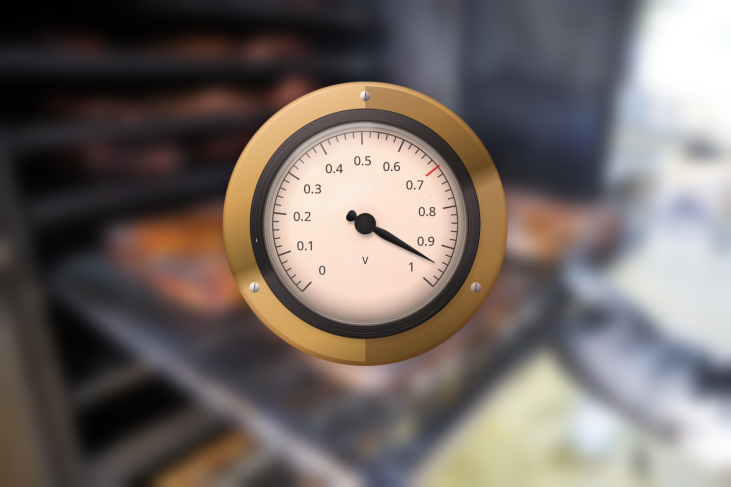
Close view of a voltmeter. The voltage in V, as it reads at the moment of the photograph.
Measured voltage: 0.95 V
